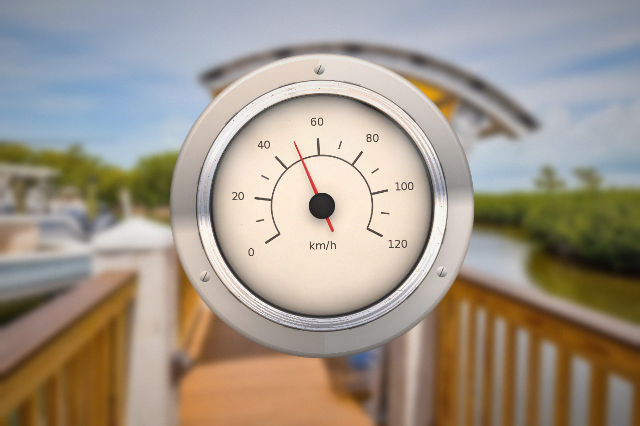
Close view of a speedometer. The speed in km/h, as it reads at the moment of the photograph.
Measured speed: 50 km/h
